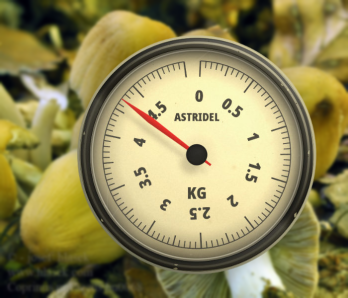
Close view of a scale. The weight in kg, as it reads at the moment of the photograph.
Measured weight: 4.35 kg
